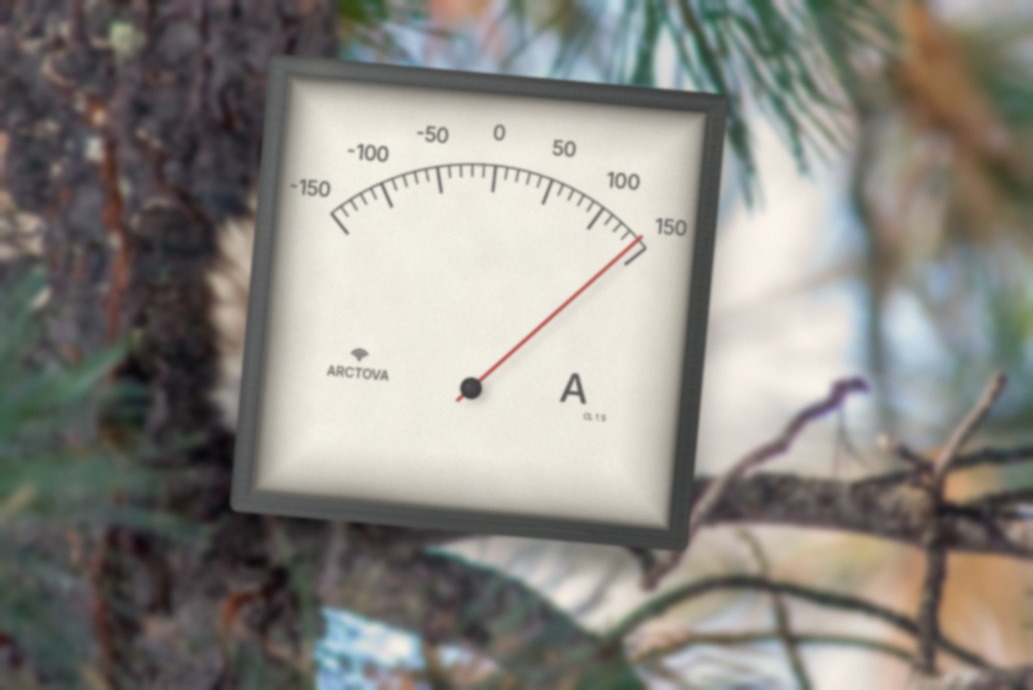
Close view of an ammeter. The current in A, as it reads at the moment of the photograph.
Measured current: 140 A
